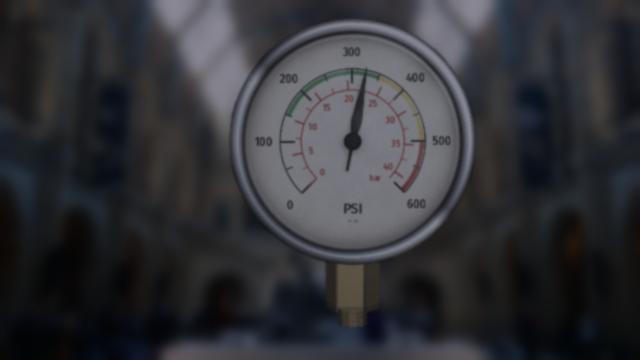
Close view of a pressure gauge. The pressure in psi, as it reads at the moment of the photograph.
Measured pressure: 325 psi
